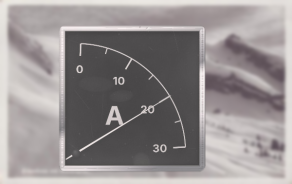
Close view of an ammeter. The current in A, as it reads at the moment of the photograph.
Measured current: 20 A
